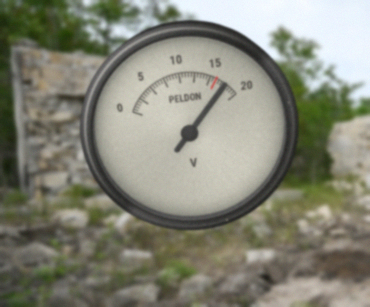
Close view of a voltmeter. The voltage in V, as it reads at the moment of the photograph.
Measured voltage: 17.5 V
